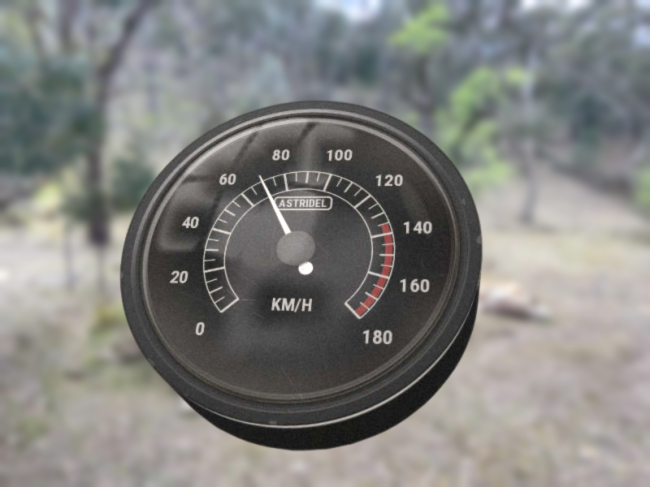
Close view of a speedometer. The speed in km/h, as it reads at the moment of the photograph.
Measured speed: 70 km/h
